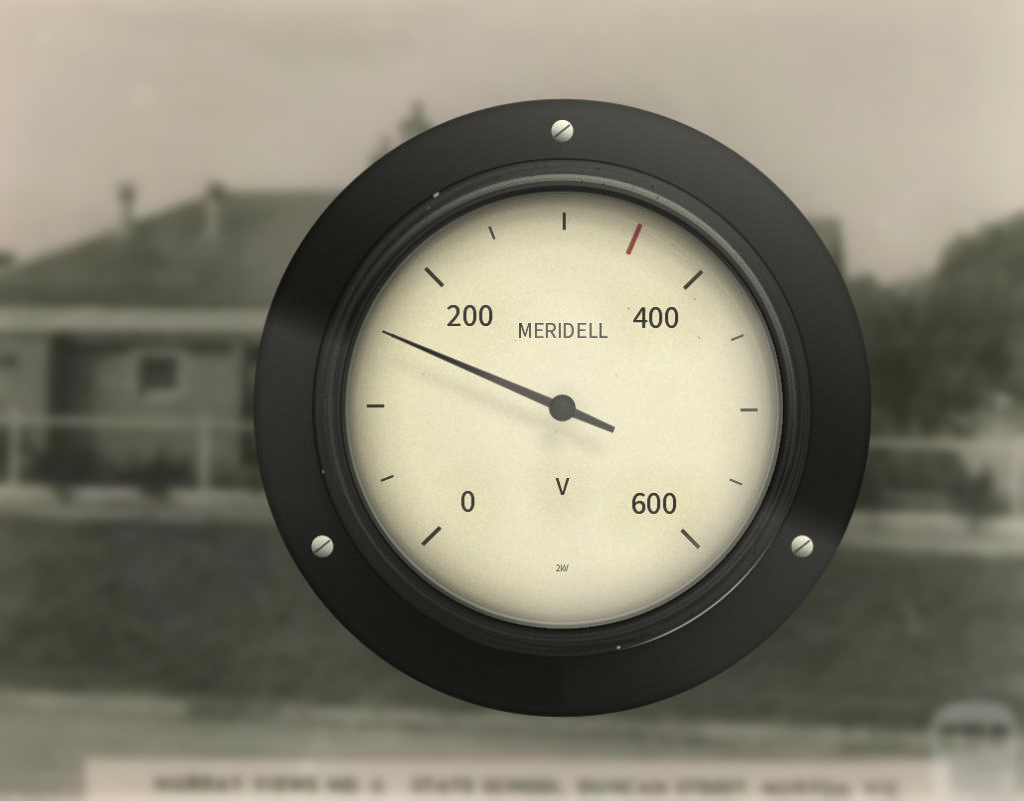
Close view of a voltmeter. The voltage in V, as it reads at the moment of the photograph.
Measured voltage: 150 V
